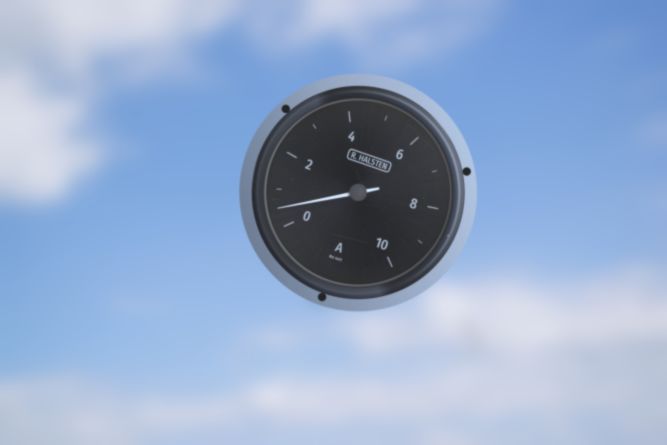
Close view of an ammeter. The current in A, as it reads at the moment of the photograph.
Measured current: 0.5 A
